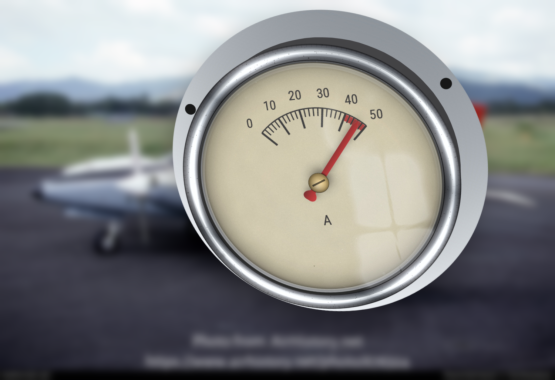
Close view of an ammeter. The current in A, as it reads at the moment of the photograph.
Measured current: 46 A
